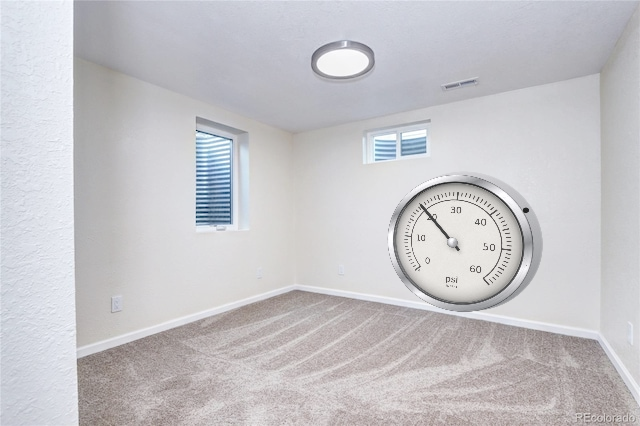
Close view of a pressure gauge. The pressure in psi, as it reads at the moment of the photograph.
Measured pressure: 20 psi
